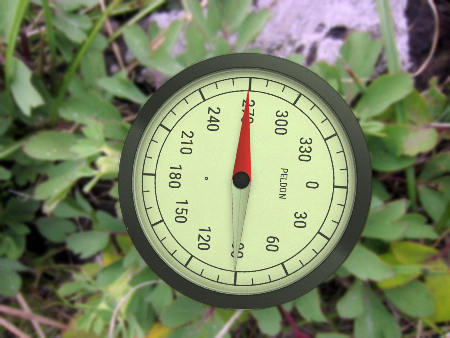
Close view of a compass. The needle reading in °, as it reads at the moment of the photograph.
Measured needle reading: 270 °
